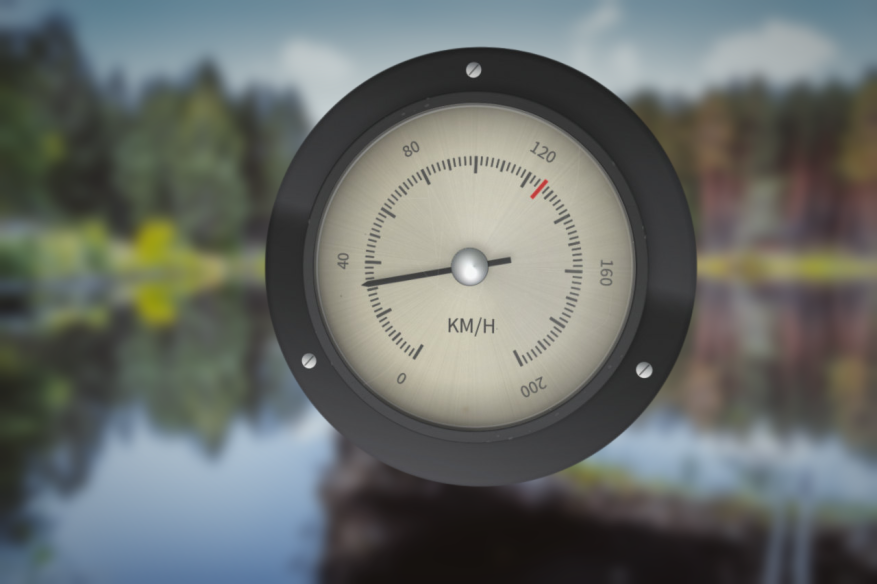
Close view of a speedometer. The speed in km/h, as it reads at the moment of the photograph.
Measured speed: 32 km/h
